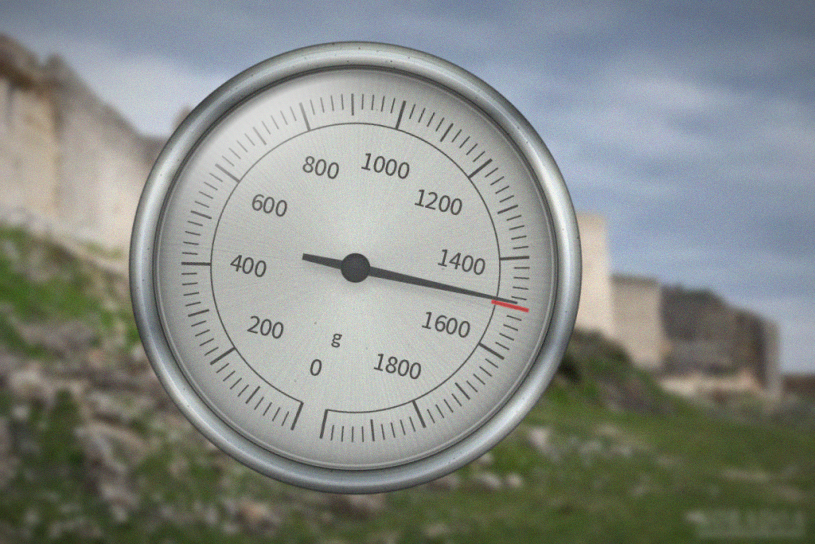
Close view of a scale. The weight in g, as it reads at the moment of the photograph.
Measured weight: 1490 g
